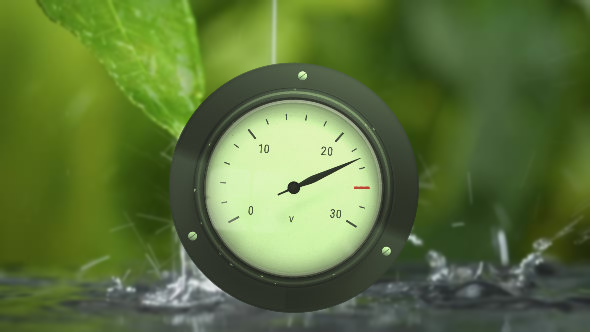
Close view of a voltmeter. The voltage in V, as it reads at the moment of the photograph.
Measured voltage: 23 V
